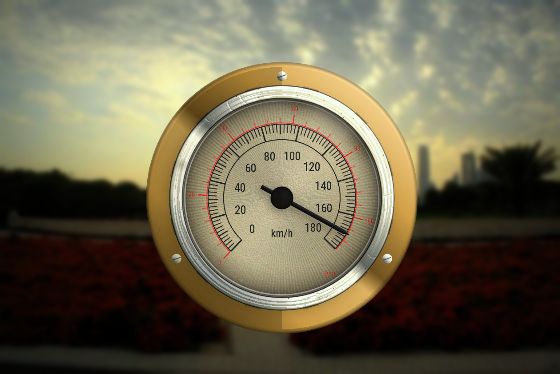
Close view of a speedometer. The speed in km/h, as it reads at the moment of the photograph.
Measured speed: 170 km/h
